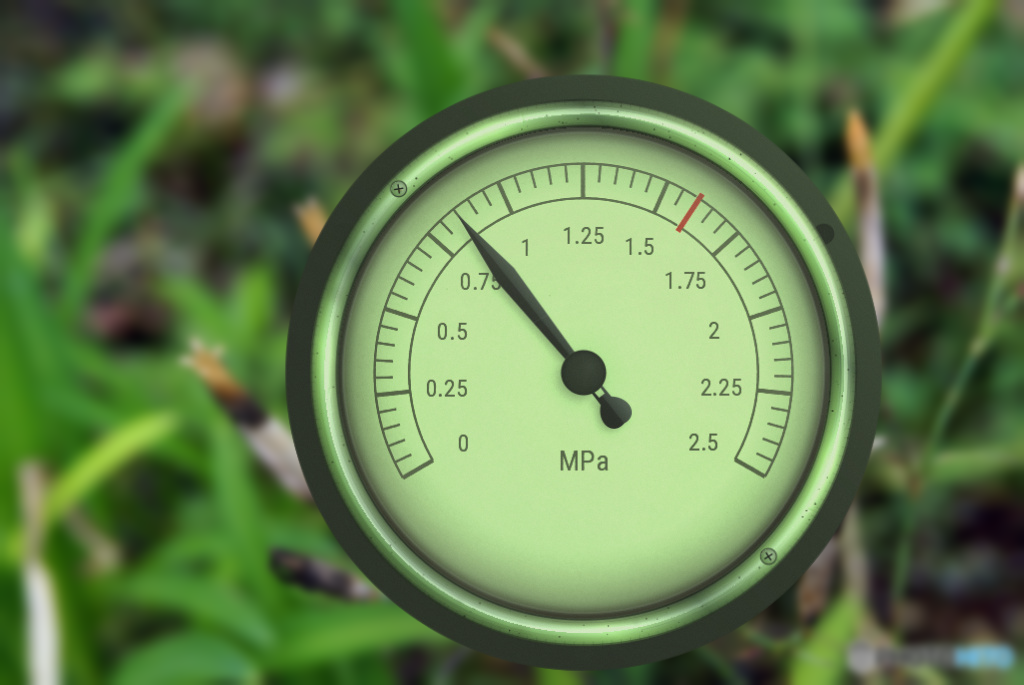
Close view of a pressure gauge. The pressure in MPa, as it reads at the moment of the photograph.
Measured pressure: 0.85 MPa
